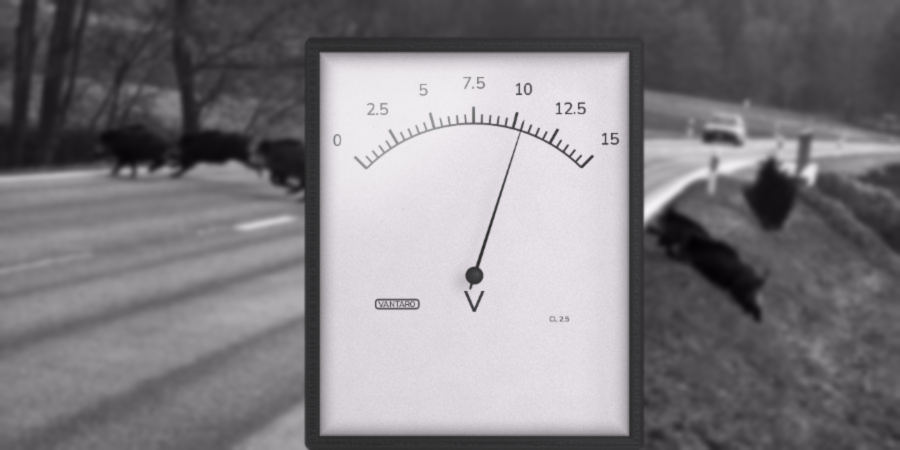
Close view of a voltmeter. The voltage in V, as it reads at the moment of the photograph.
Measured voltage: 10.5 V
